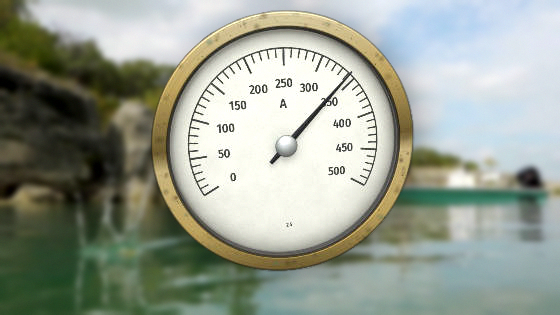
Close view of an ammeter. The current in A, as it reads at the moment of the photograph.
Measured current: 340 A
